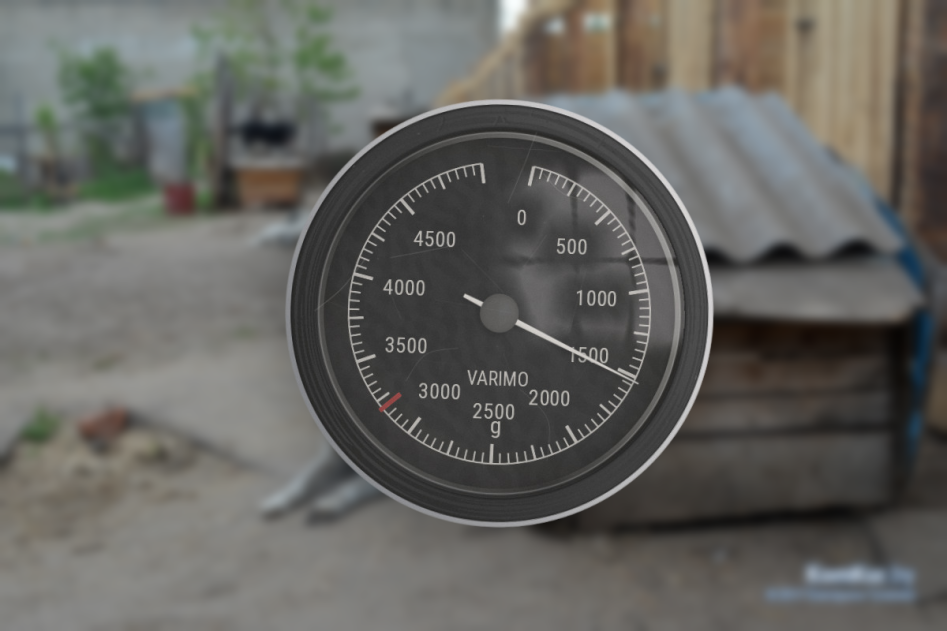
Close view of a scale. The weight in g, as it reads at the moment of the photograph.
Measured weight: 1525 g
